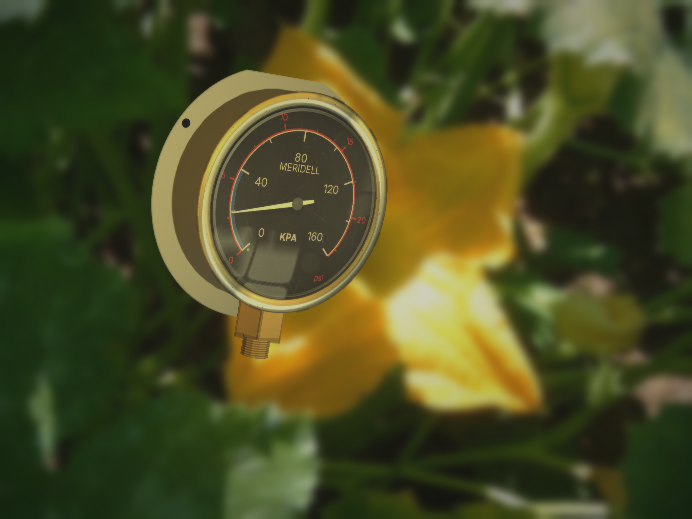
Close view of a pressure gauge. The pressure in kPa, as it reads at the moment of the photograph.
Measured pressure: 20 kPa
